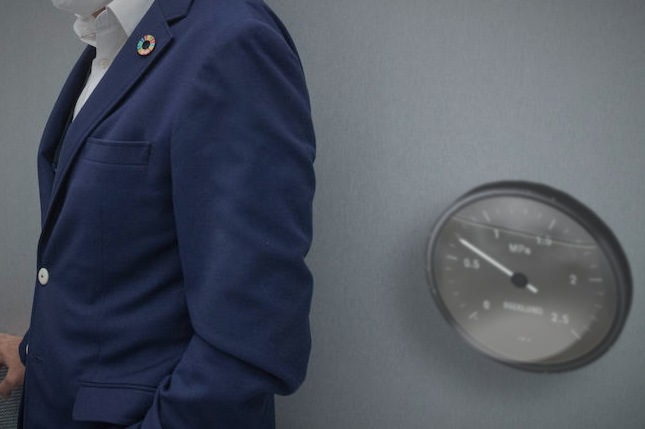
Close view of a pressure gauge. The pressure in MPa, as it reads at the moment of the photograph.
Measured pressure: 0.7 MPa
